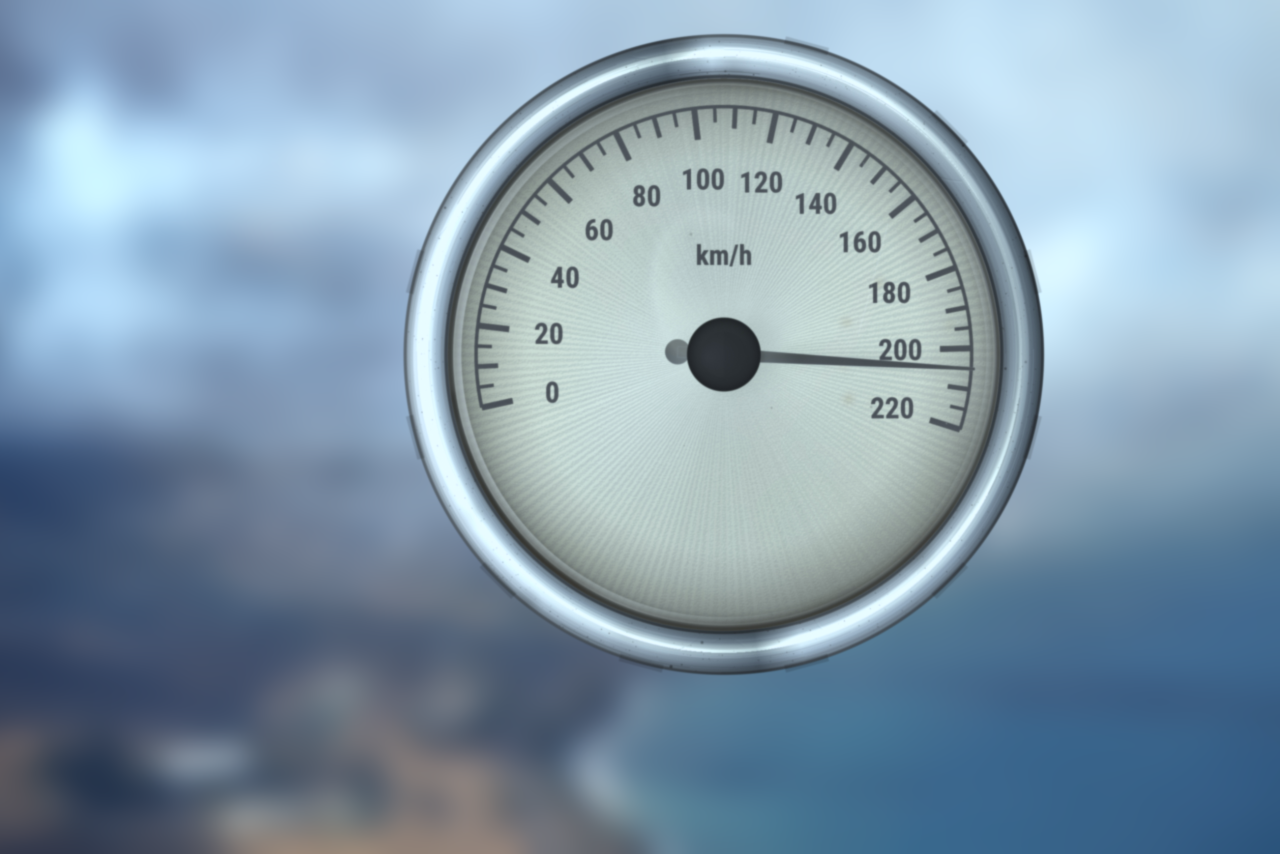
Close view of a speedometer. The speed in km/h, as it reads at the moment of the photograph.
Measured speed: 205 km/h
